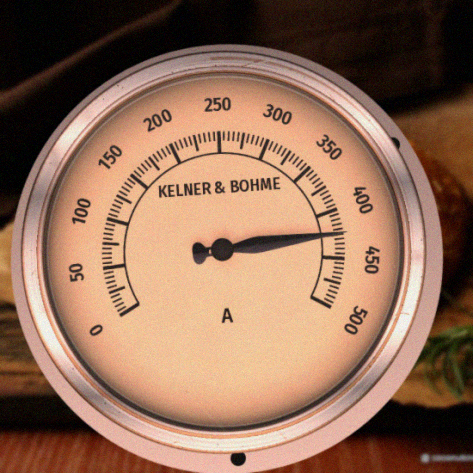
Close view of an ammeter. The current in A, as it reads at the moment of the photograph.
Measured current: 425 A
